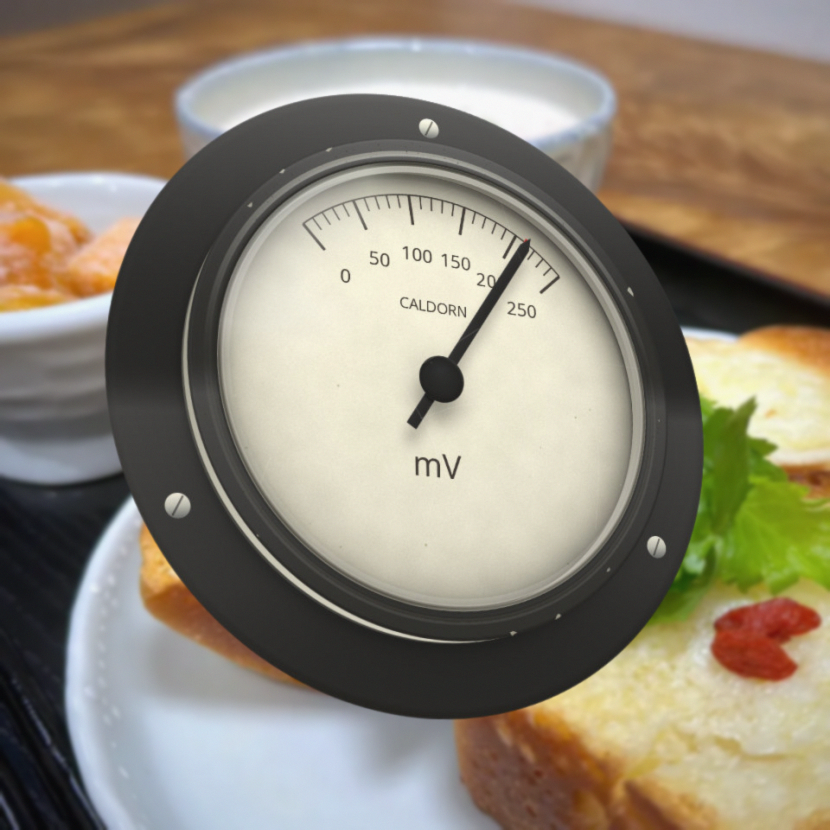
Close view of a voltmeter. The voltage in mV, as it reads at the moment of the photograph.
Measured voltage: 210 mV
